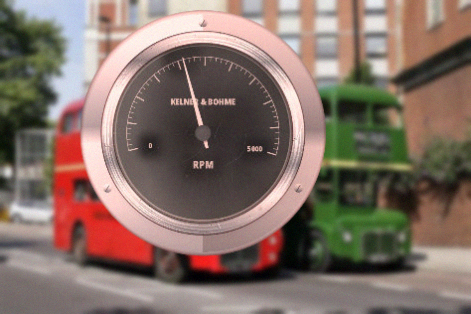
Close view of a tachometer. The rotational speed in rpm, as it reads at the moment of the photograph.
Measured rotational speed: 2100 rpm
